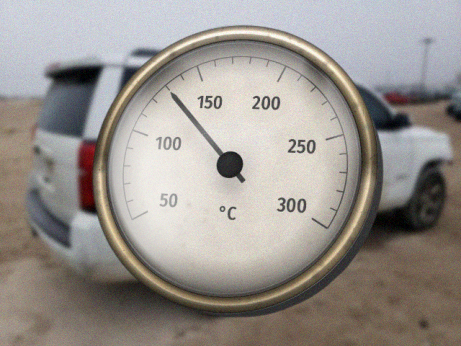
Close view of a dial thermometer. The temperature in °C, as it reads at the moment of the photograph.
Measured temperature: 130 °C
